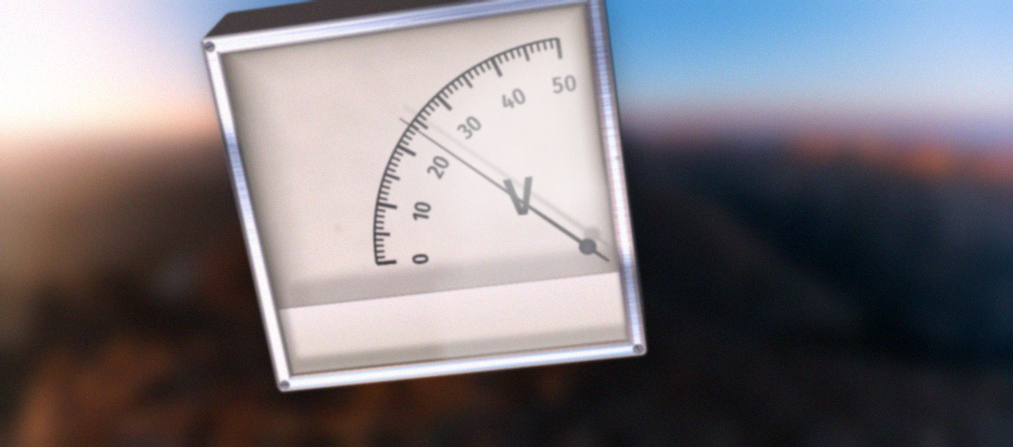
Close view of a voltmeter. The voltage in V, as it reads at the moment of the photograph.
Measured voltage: 24 V
